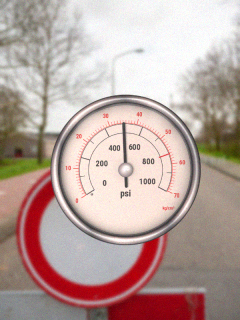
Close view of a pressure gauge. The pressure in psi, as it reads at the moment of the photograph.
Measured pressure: 500 psi
